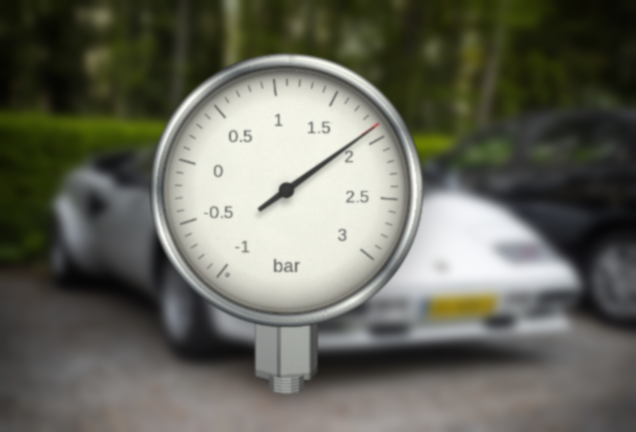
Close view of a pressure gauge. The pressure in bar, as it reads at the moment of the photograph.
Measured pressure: 1.9 bar
